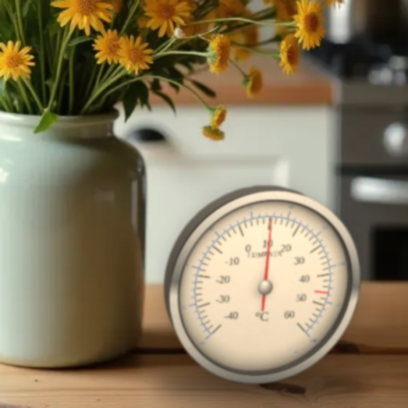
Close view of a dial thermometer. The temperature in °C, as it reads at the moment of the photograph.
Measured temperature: 10 °C
